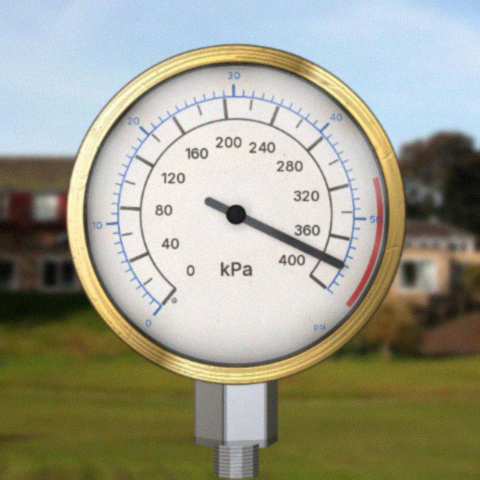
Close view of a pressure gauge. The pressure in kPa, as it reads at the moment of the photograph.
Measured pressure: 380 kPa
